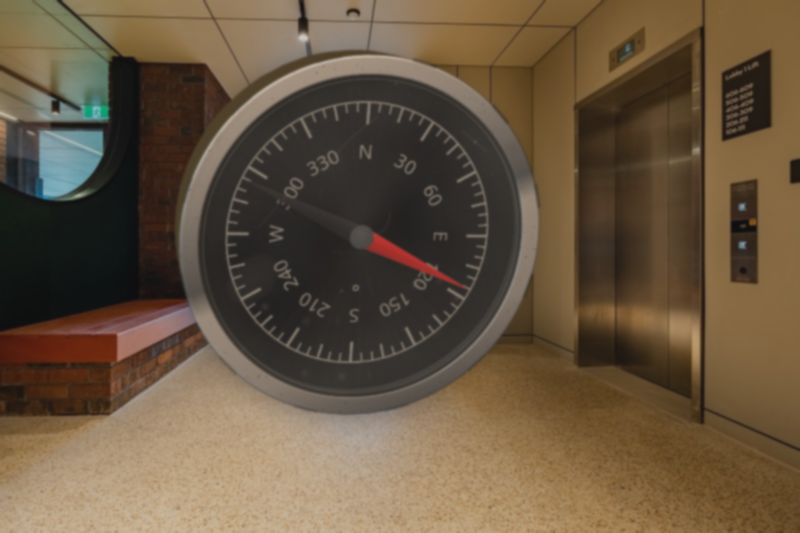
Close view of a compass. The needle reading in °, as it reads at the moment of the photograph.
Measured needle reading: 115 °
